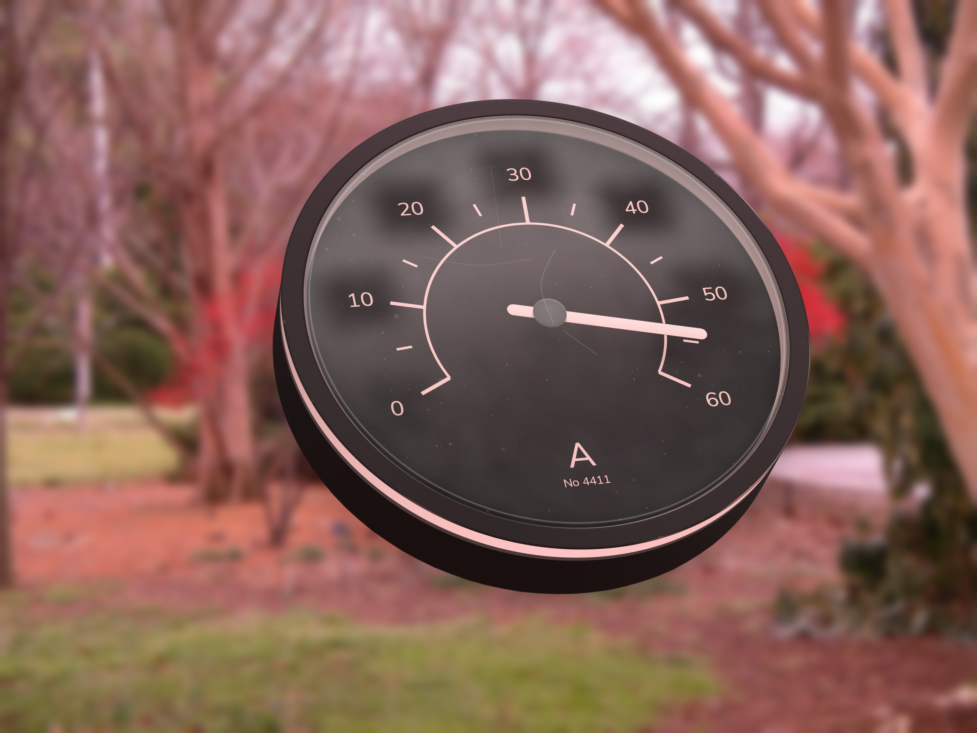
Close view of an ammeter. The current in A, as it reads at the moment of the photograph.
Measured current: 55 A
